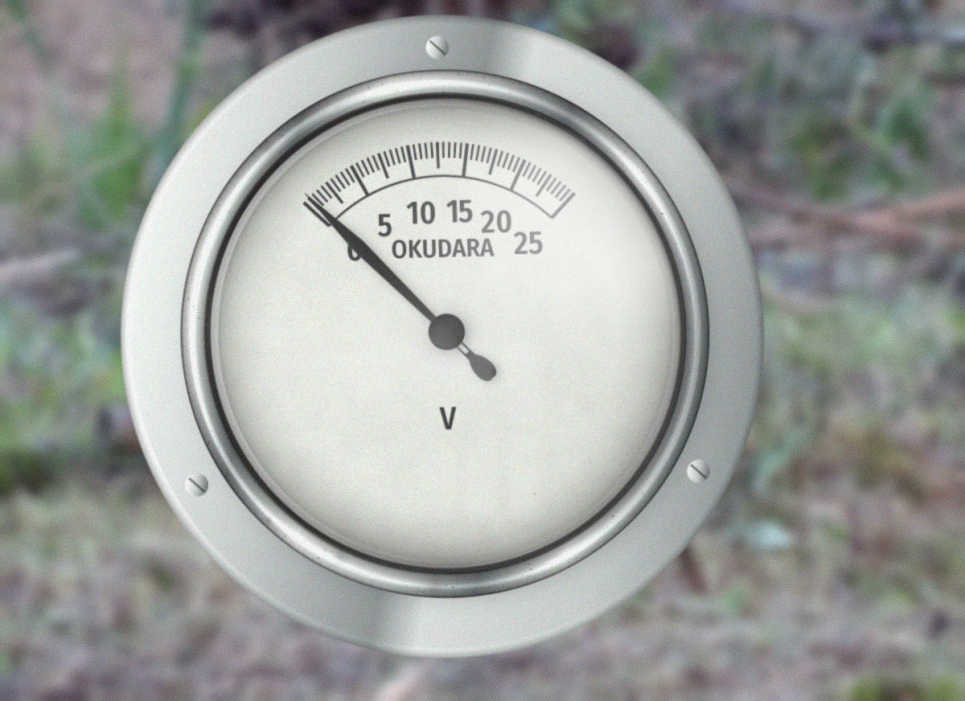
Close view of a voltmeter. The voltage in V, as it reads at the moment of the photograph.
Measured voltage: 0.5 V
